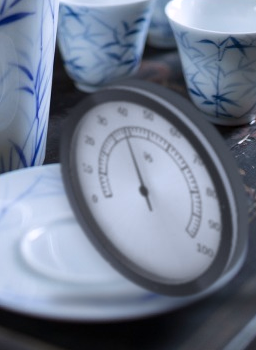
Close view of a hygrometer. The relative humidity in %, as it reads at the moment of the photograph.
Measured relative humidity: 40 %
